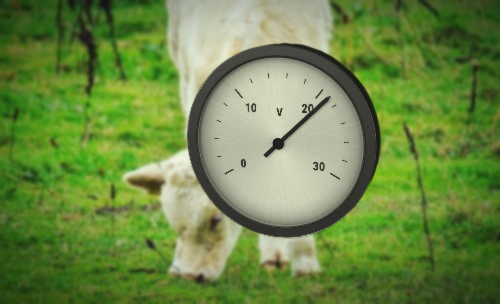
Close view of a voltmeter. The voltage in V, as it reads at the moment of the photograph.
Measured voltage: 21 V
